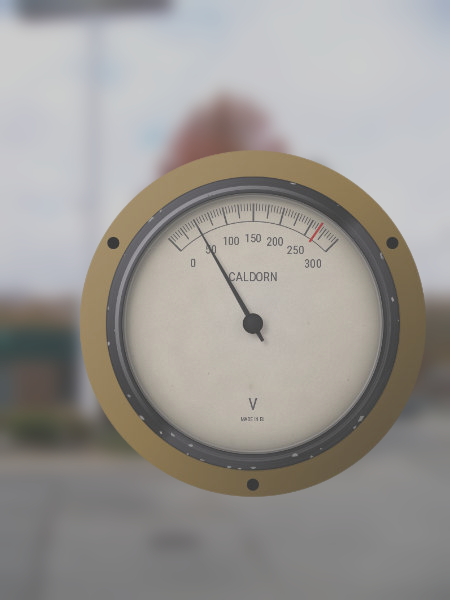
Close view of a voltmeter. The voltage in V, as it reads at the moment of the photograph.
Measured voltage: 50 V
